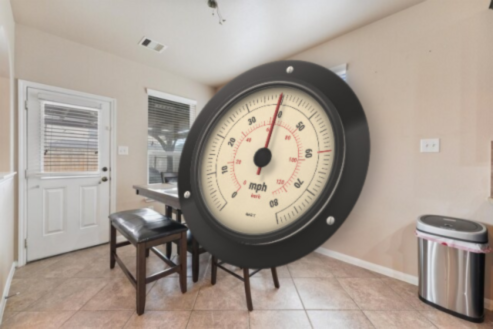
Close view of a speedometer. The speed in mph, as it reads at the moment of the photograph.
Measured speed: 40 mph
